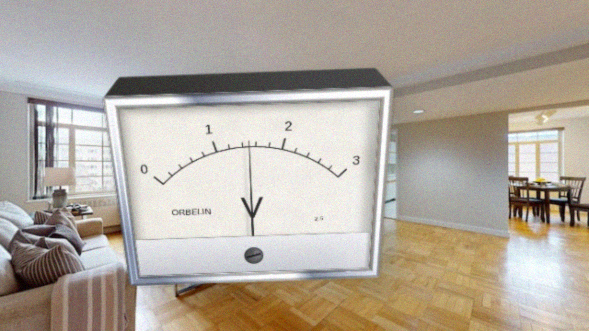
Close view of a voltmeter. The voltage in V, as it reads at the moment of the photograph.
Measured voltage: 1.5 V
